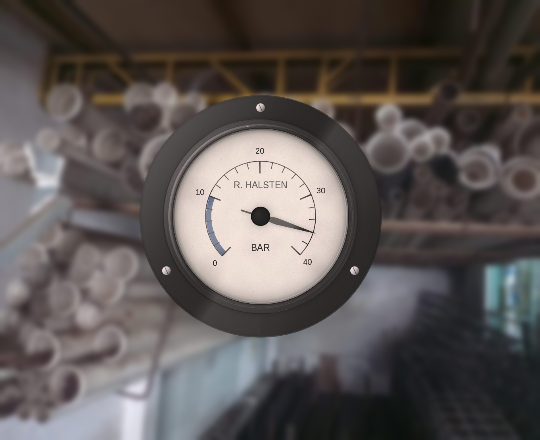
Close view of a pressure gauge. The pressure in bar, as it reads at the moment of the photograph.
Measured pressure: 36 bar
